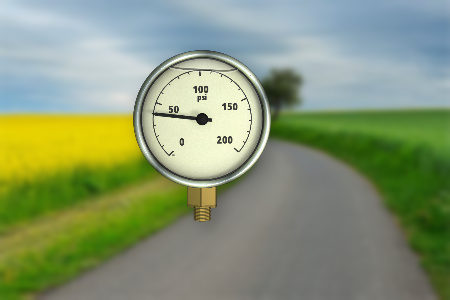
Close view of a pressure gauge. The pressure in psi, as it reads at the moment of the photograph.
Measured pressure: 40 psi
